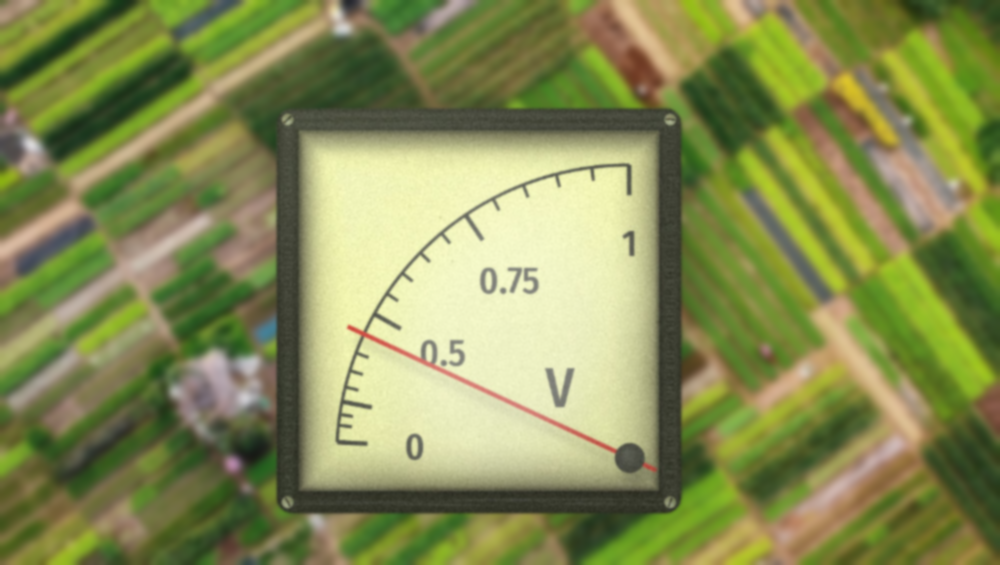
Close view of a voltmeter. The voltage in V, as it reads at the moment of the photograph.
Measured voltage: 0.45 V
